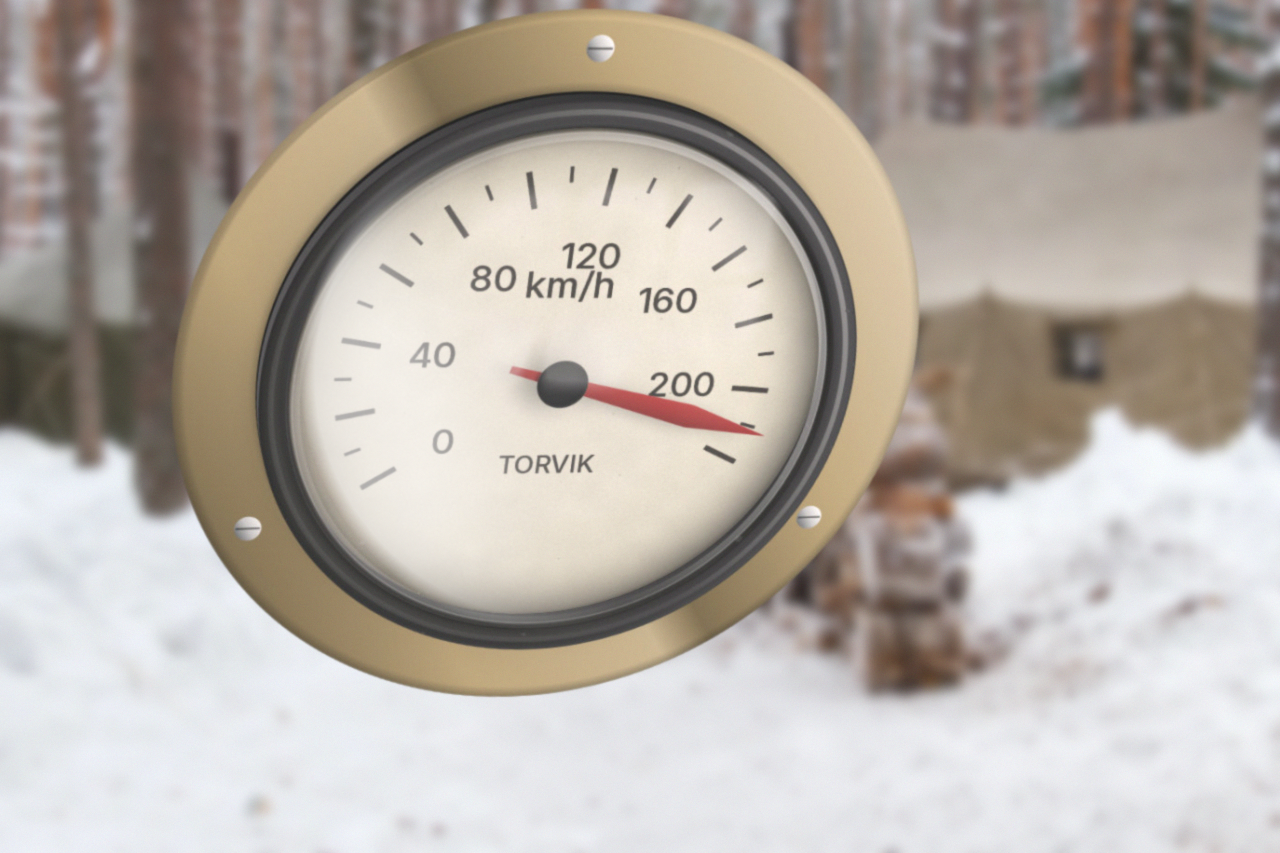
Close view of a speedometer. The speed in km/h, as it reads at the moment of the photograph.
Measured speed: 210 km/h
